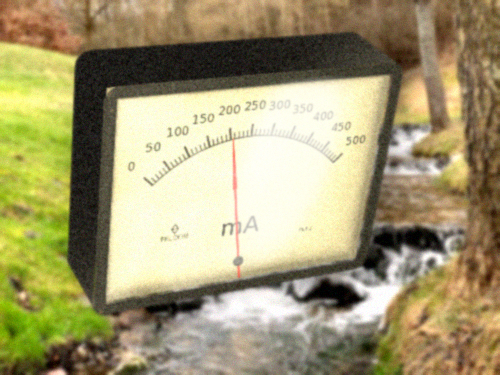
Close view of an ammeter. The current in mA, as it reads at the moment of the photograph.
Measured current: 200 mA
